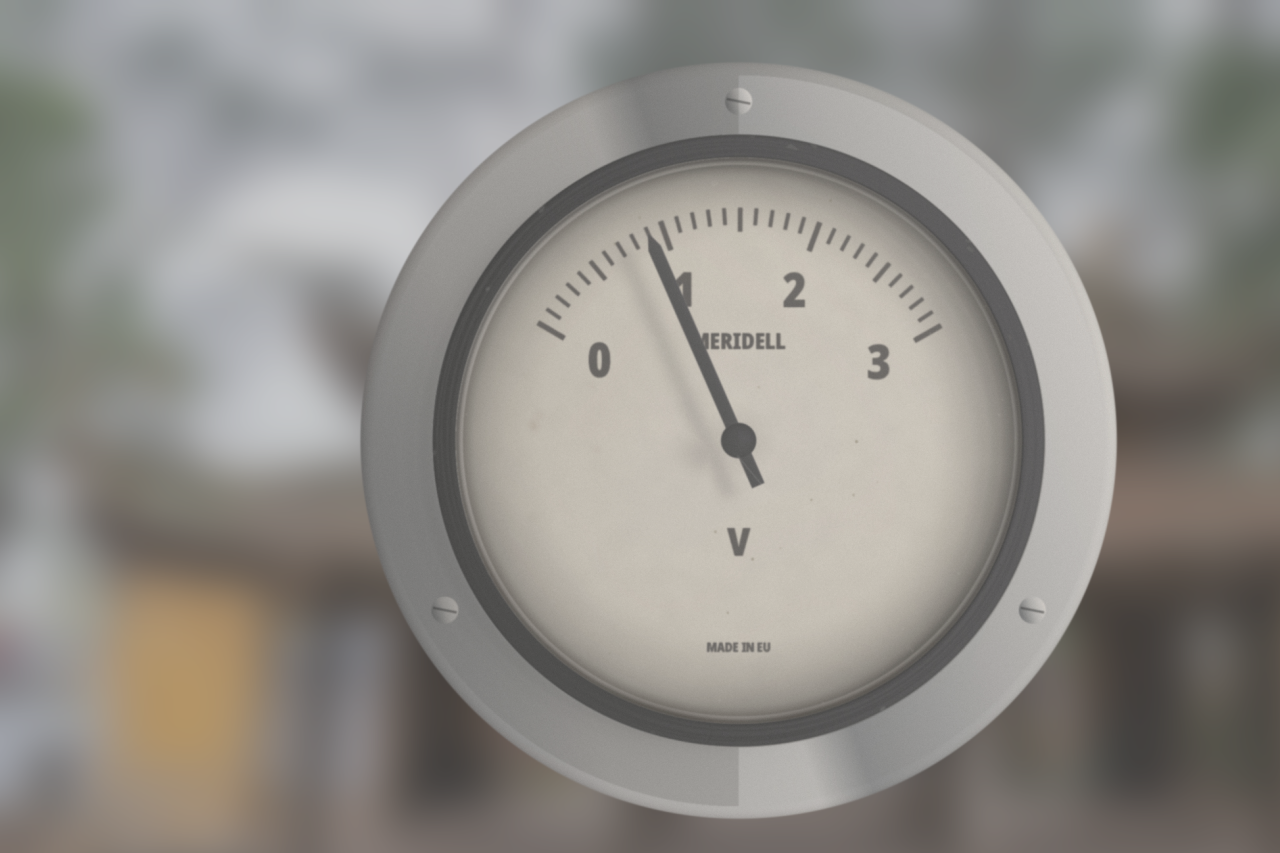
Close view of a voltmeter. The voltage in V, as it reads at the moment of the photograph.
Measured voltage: 0.9 V
